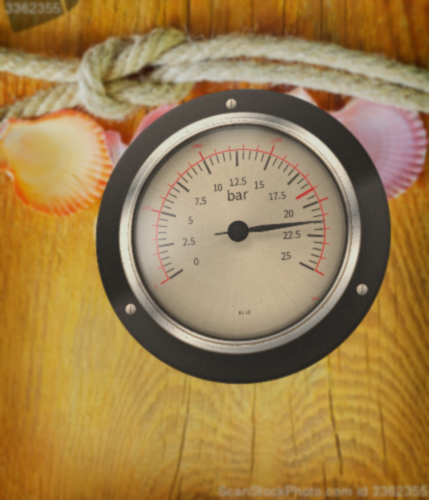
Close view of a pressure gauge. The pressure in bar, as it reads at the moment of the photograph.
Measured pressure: 21.5 bar
